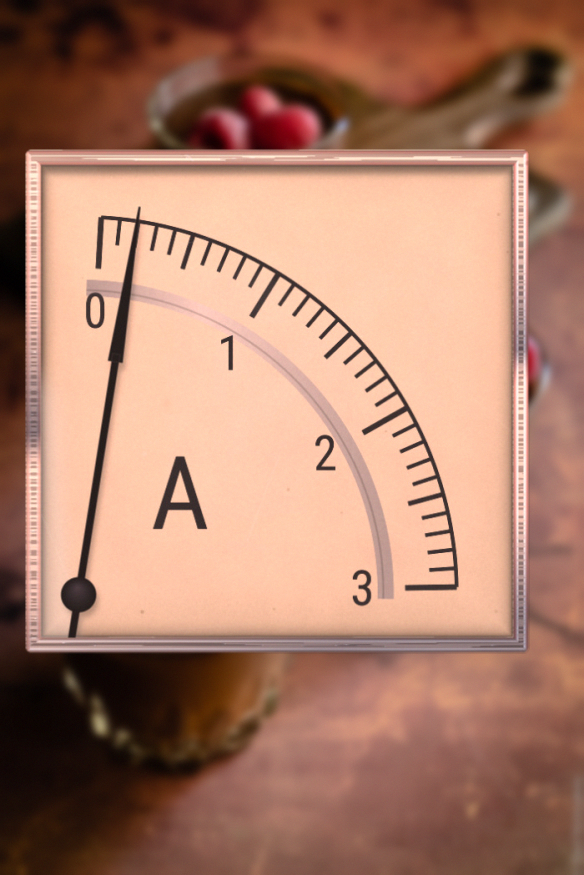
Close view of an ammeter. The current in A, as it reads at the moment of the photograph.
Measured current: 0.2 A
